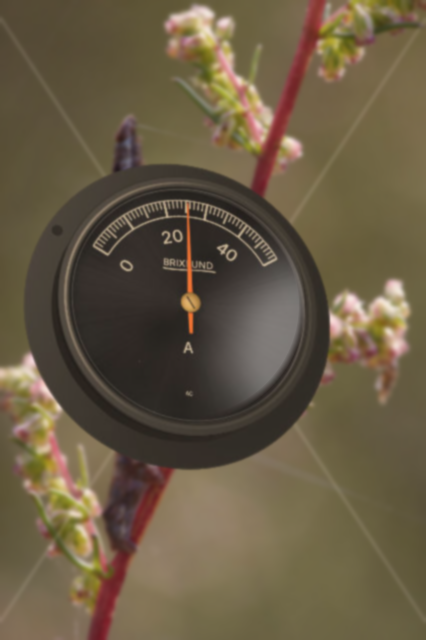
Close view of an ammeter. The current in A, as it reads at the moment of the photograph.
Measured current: 25 A
